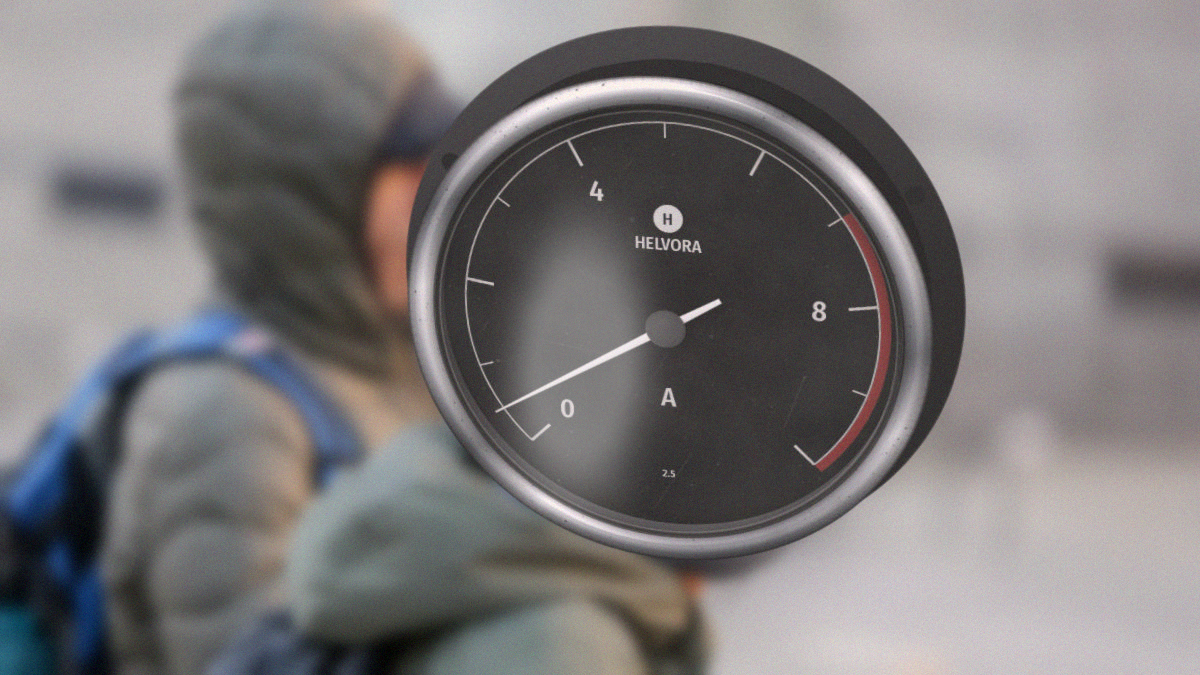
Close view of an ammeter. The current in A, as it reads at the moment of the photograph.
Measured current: 0.5 A
